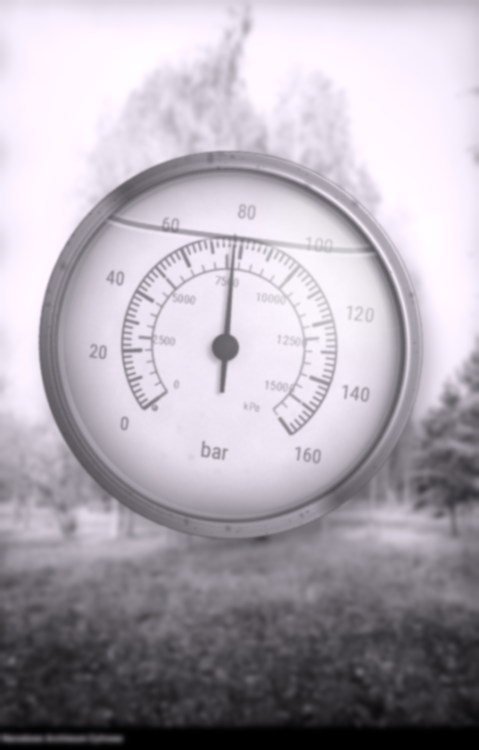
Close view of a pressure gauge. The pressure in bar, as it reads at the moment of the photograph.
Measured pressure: 78 bar
